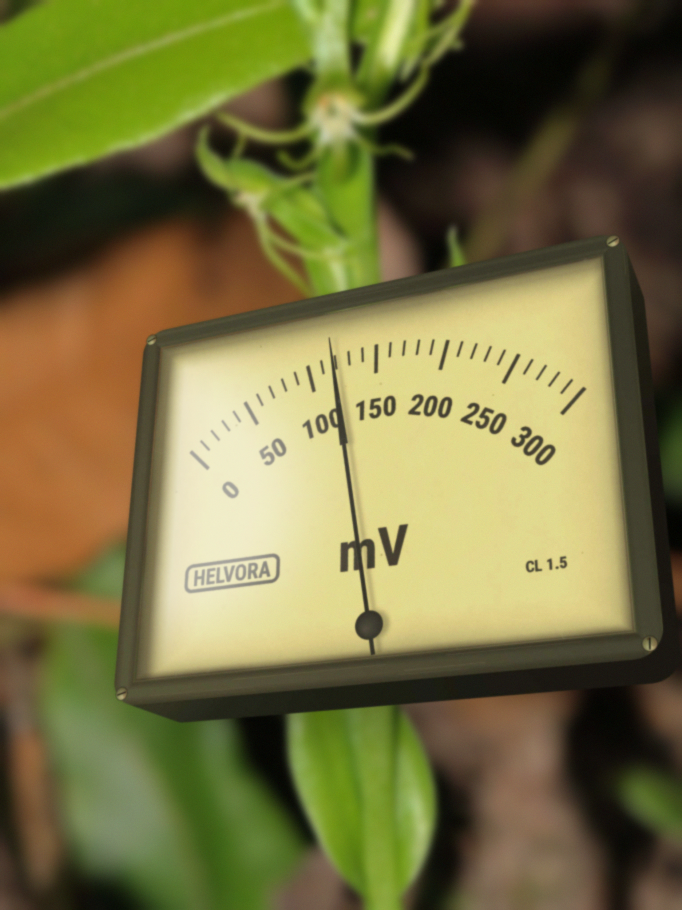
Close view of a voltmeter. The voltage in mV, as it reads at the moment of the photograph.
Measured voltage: 120 mV
